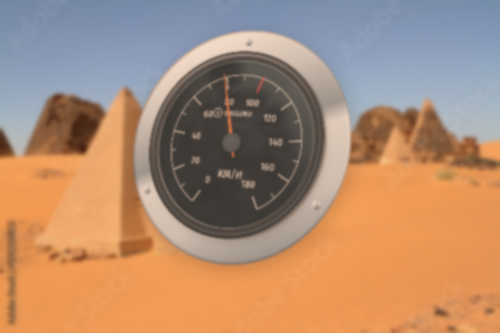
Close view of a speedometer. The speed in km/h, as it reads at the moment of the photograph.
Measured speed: 80 km/h
